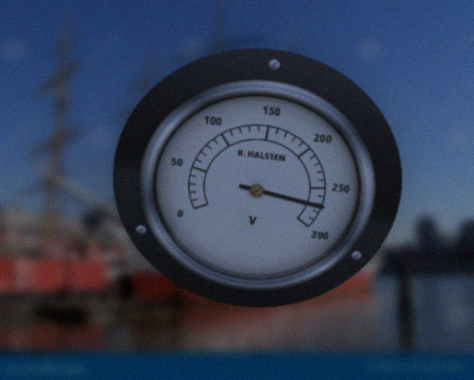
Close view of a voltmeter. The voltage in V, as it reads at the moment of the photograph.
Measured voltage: 270 V
